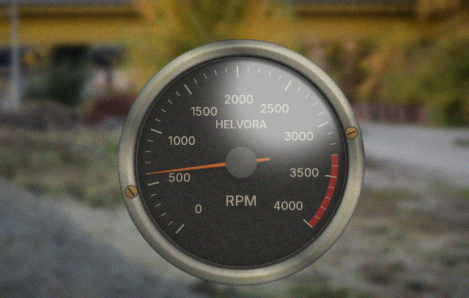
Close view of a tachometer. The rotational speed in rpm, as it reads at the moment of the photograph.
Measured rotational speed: 600 rpm
